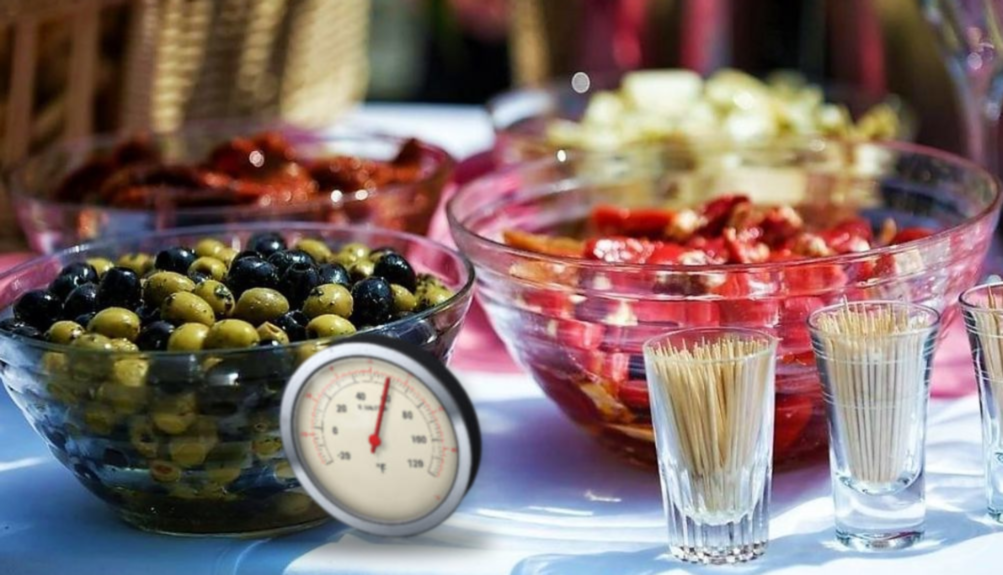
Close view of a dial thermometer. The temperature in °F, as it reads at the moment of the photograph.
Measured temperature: 60 °F
